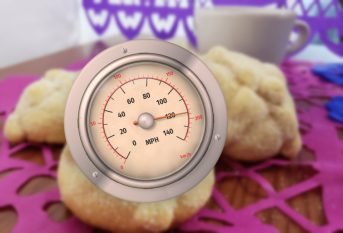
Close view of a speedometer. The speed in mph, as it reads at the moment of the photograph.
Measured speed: 120 mph
